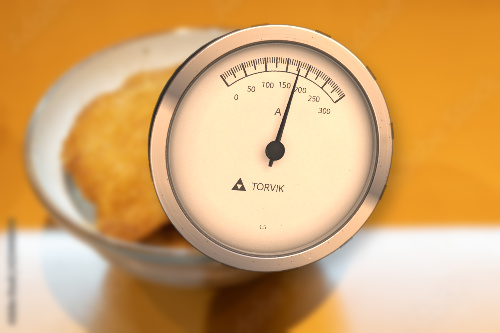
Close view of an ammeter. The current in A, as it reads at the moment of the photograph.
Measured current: 175 A
